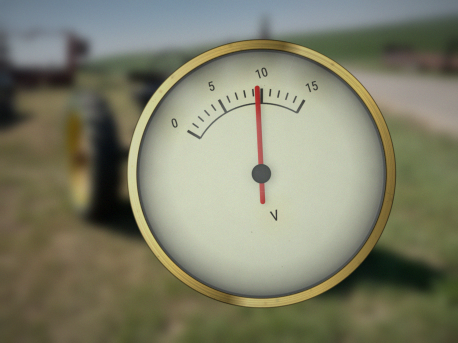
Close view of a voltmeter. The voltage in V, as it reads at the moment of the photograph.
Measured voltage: 9.5 V
